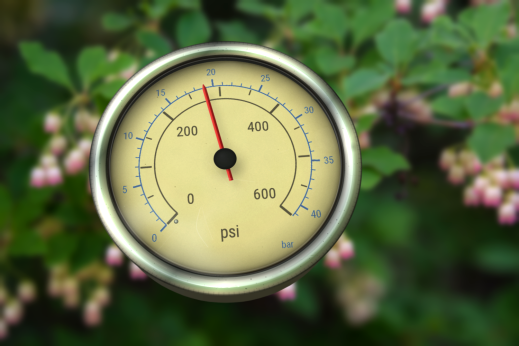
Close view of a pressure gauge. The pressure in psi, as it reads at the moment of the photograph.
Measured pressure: 275 psi
